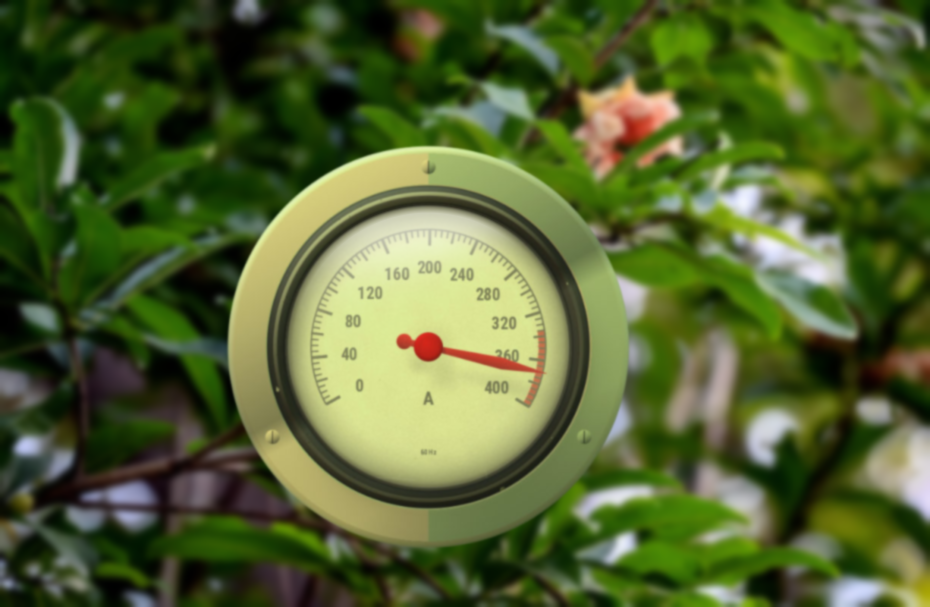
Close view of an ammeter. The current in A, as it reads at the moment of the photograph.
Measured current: 370 A
